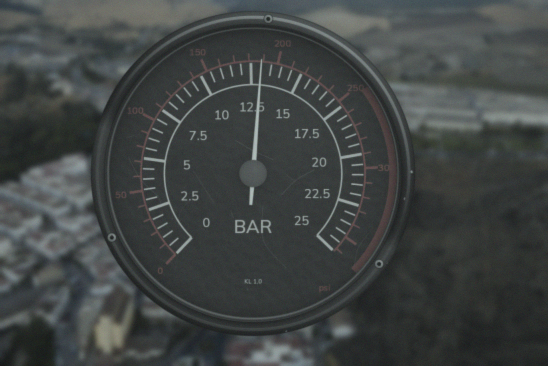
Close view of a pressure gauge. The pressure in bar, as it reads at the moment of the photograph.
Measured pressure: 13 bar
